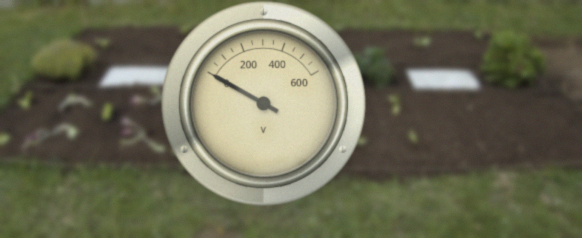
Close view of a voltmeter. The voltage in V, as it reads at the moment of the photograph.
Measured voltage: 0 V
